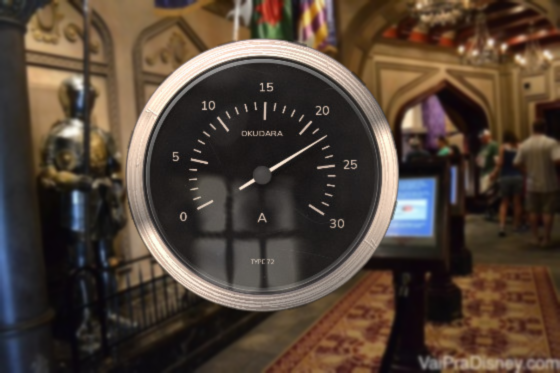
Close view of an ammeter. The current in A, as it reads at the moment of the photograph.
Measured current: 22 A
